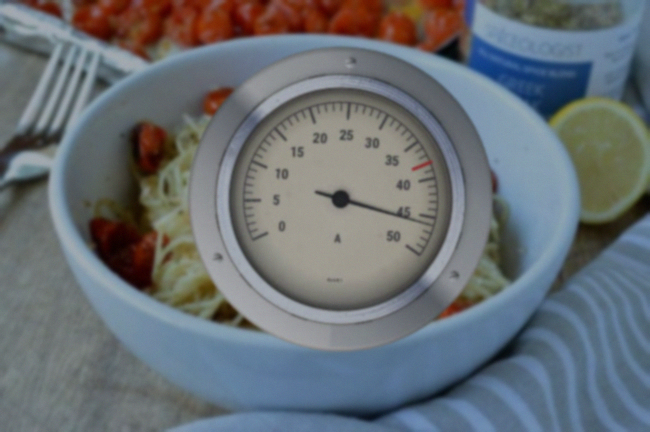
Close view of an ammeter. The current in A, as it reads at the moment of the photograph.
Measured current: 46 A
